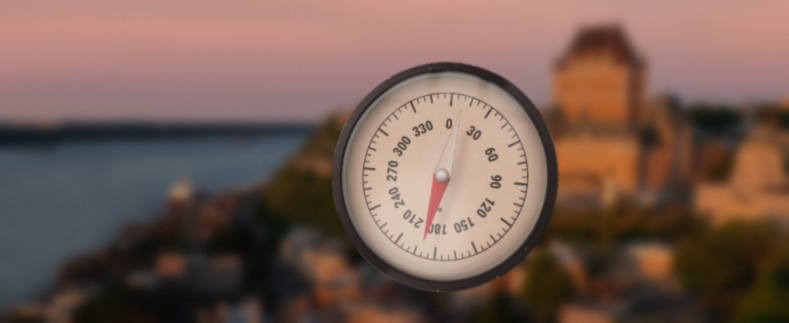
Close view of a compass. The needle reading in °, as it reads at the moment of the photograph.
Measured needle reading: 190 °
